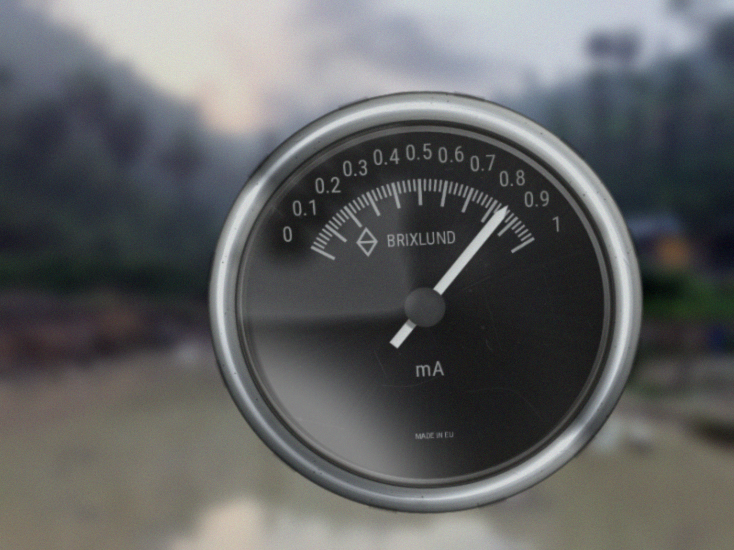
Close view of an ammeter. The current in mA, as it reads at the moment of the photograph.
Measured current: 0.84 mA
